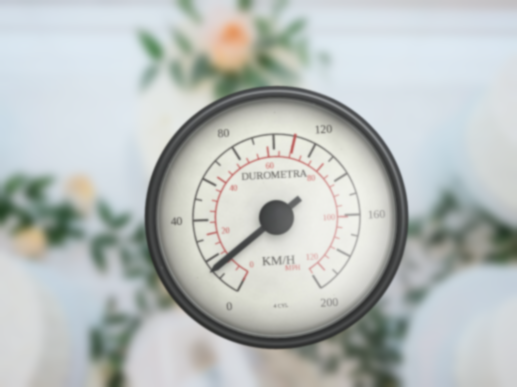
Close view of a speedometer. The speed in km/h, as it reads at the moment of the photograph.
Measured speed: 15 km/h
